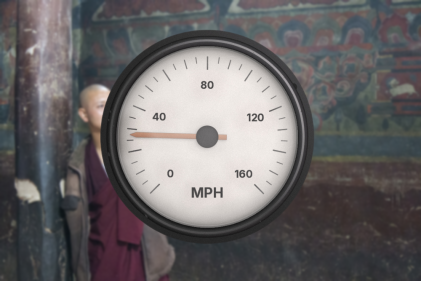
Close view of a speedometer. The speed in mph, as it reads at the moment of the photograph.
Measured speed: 27.5 mph
